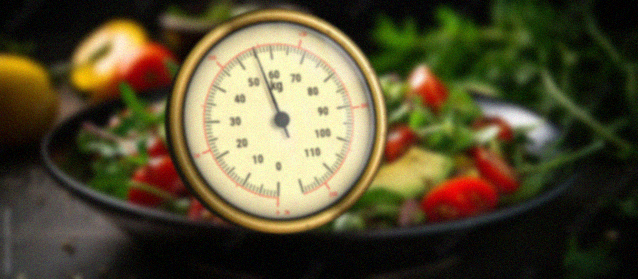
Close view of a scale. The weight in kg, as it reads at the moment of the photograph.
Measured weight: 55 kg
